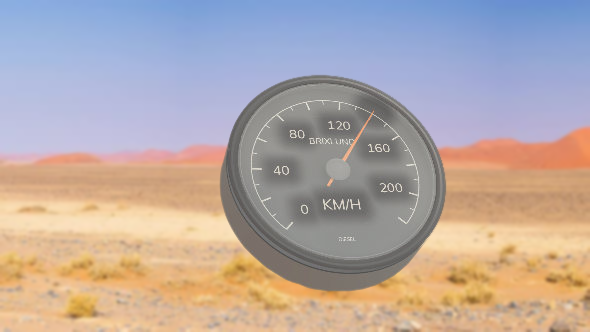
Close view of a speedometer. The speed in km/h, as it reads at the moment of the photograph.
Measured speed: 140 km/h
